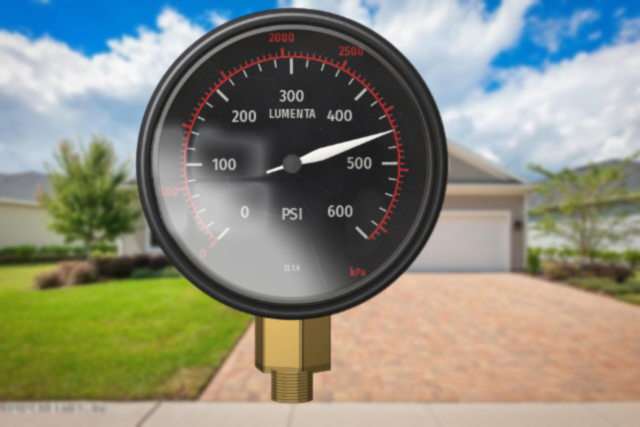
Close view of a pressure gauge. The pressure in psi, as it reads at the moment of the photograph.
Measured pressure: 460 psi
